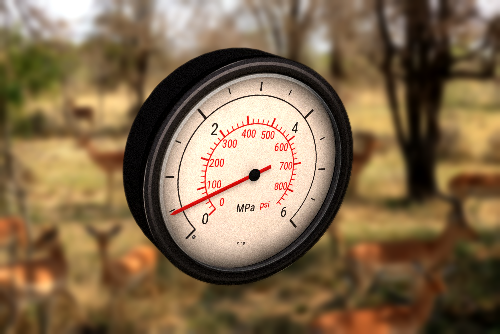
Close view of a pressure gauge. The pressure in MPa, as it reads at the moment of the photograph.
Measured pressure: 0.5 MPa
